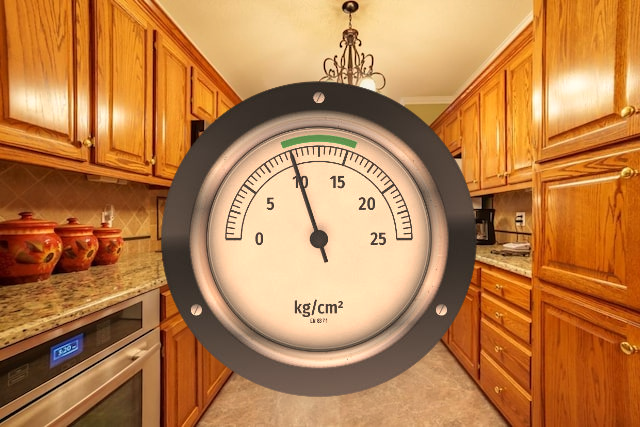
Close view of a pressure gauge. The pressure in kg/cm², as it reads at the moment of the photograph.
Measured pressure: 10 kg/cm²
